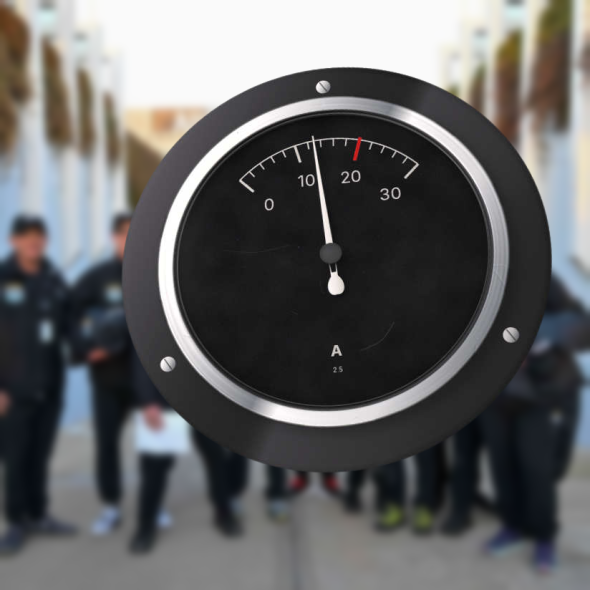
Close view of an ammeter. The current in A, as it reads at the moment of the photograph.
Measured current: 13 A
